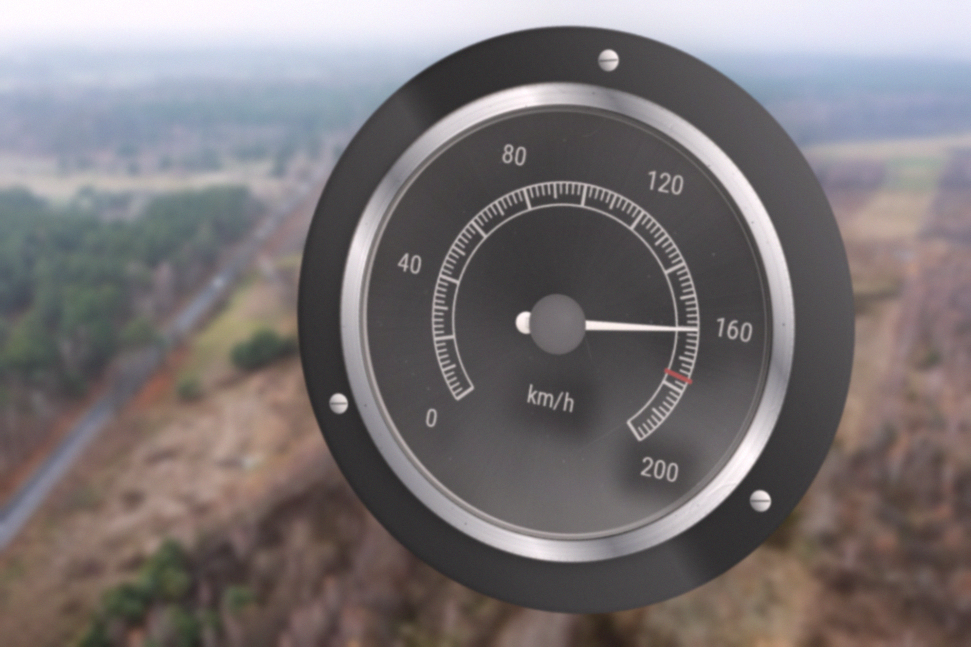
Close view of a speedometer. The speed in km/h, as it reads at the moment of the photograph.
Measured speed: 160 km/h
